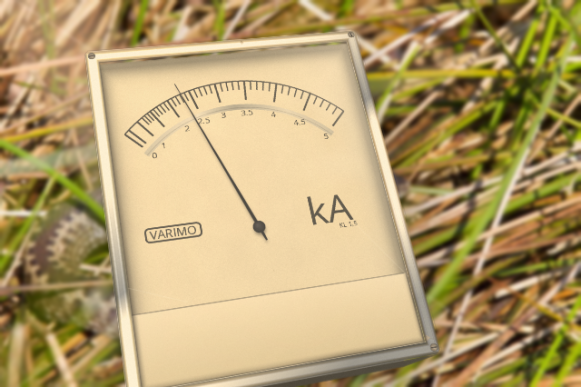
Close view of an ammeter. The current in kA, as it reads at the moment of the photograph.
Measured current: 2.3 kA
